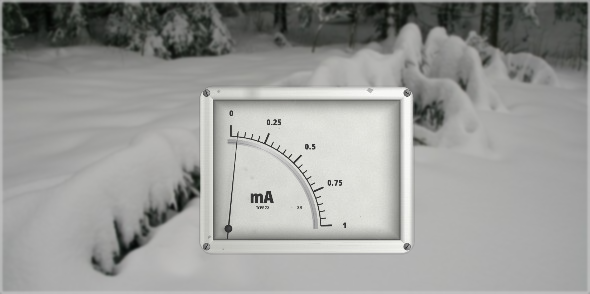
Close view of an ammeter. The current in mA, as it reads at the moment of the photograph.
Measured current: 0.05 mA
